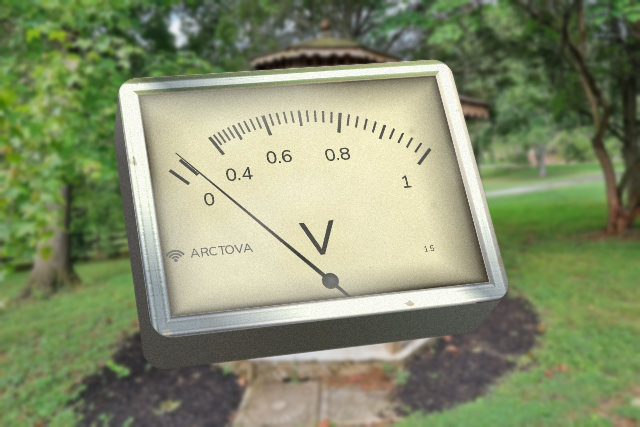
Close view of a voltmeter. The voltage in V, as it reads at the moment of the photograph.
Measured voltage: 0.2 V
